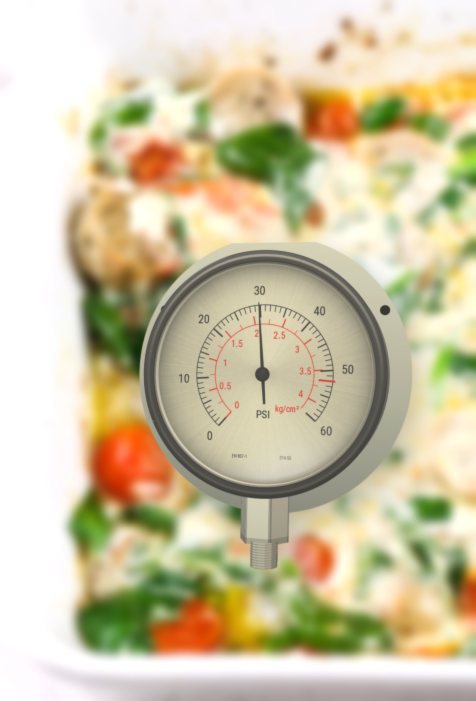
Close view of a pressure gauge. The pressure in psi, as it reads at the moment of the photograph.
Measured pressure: 30 psi
